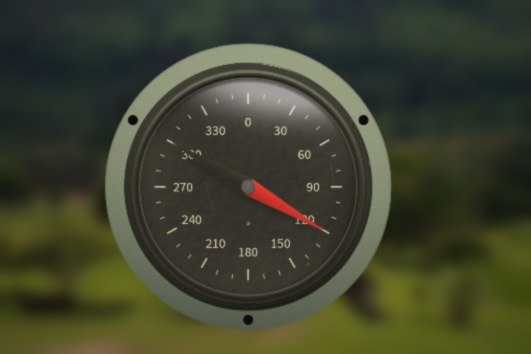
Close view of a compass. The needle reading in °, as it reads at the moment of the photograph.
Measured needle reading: 120 °
